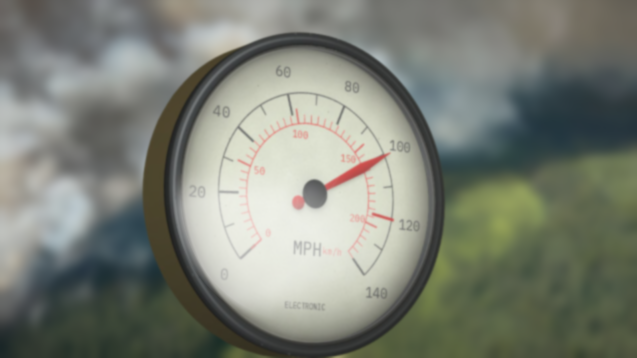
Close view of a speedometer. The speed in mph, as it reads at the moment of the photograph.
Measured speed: 100 mph
